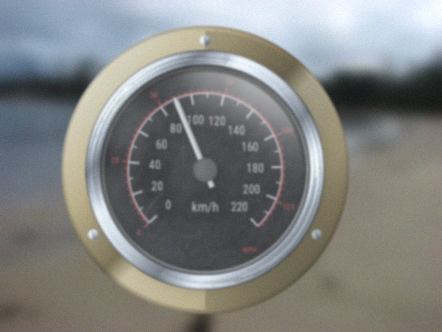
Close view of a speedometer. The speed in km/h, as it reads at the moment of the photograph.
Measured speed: 90 km/h
